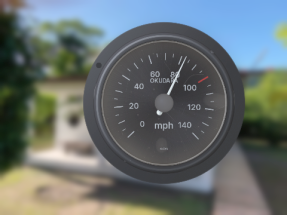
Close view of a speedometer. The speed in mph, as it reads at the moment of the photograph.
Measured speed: 82.5 mph
